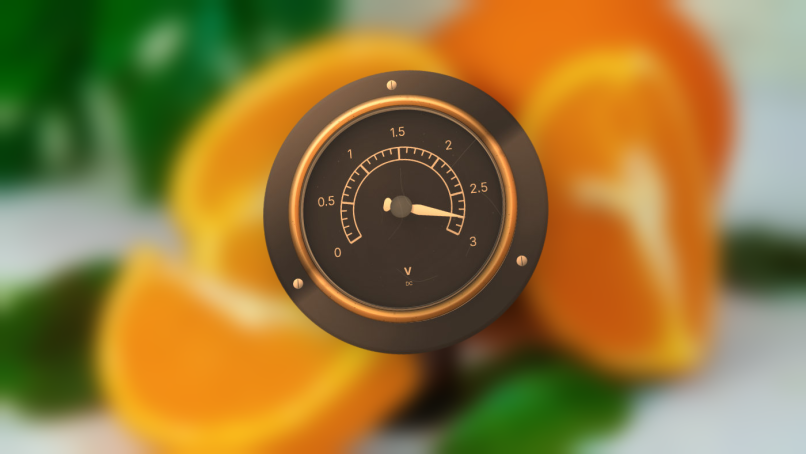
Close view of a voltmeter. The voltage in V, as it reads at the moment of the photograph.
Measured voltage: 2.8 V
